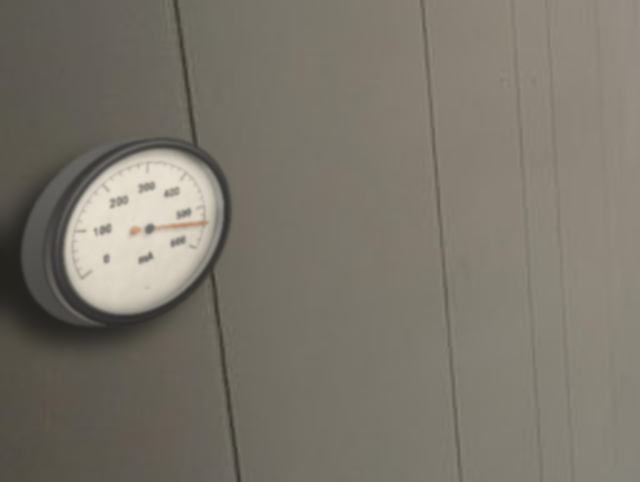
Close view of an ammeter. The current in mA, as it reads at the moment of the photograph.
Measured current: 540 mA
